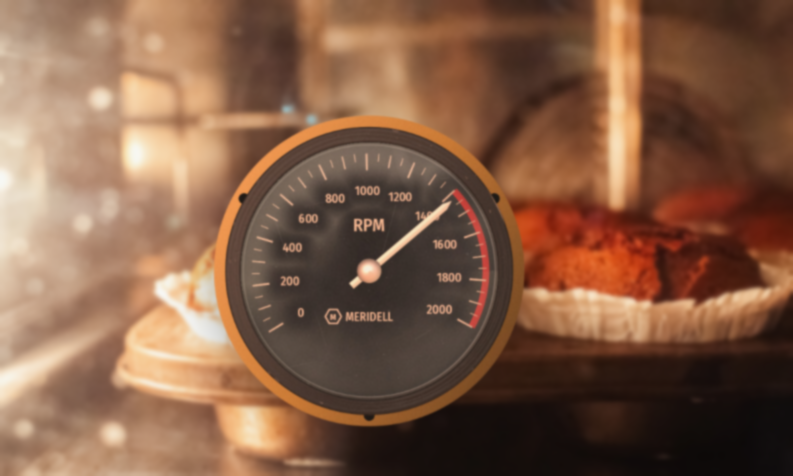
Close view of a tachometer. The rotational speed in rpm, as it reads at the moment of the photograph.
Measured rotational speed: 1425 rpm
